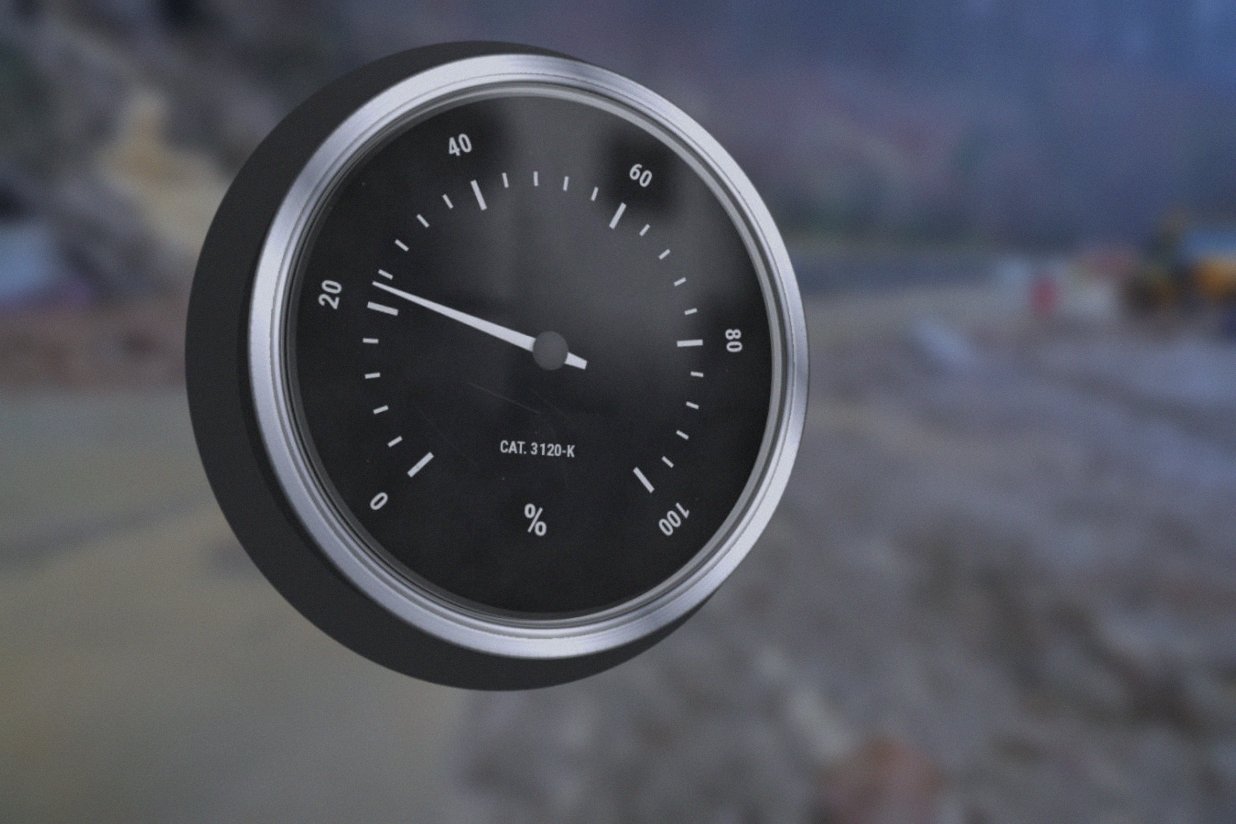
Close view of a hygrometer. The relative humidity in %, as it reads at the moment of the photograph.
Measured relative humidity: 22 %
